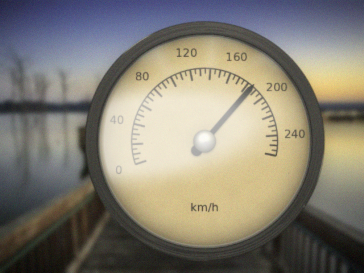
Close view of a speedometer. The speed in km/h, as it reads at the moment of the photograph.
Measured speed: 185 km/h
